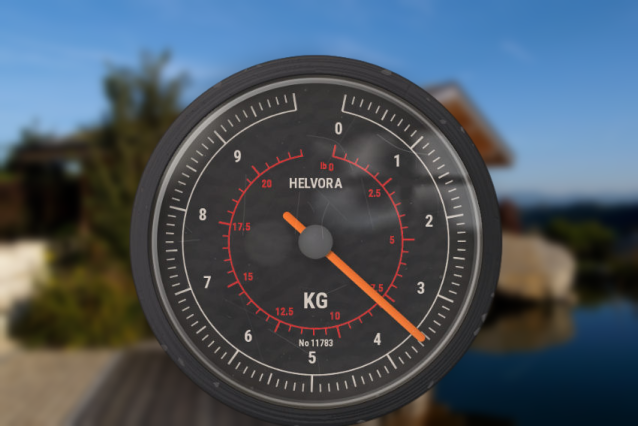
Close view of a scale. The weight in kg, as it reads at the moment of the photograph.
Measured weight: 3.55 kg
